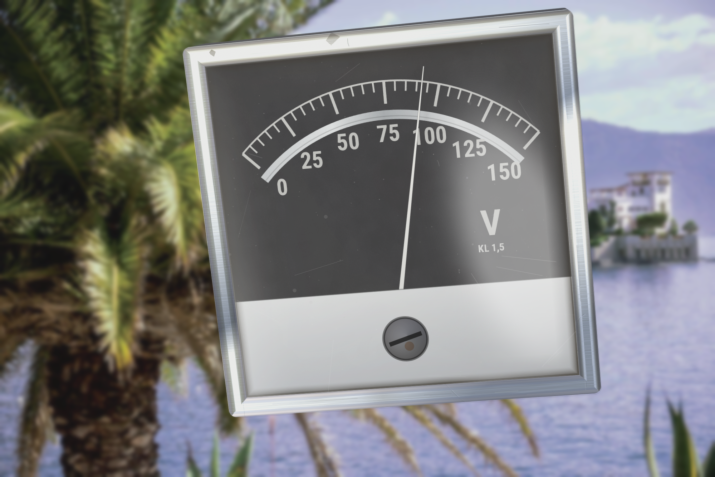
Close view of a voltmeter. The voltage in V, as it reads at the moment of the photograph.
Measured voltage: 92.5 V
